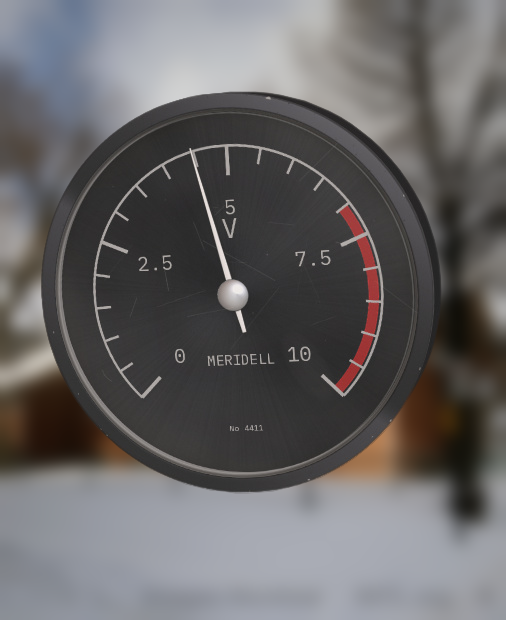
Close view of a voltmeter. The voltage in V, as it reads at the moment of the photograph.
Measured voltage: 4.5 V
